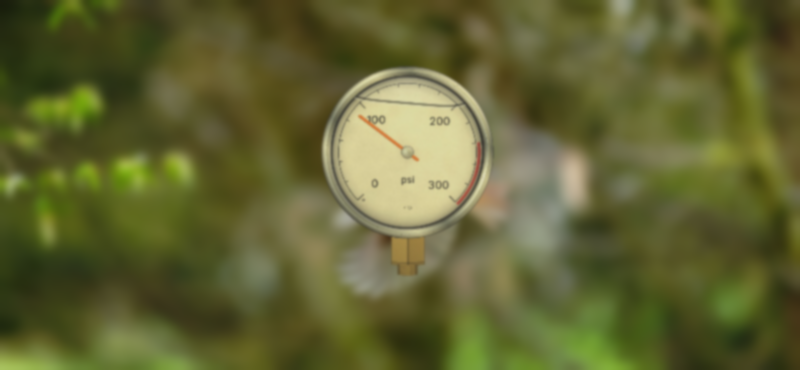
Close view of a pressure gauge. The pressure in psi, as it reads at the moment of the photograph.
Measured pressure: 90 psi
